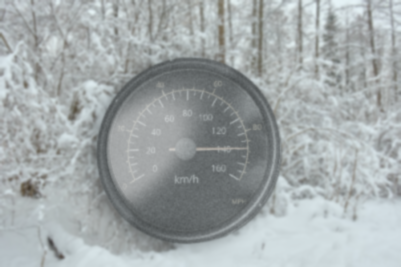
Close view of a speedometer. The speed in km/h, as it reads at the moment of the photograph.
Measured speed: 140 km/h
